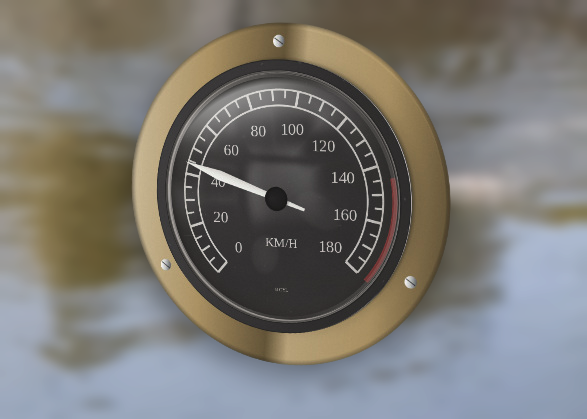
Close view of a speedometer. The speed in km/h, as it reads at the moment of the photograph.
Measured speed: 45 km/h
